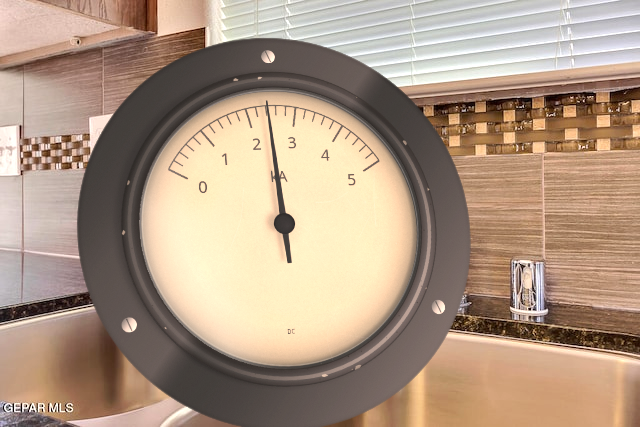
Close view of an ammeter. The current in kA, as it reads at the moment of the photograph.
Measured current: 2.4 kA
